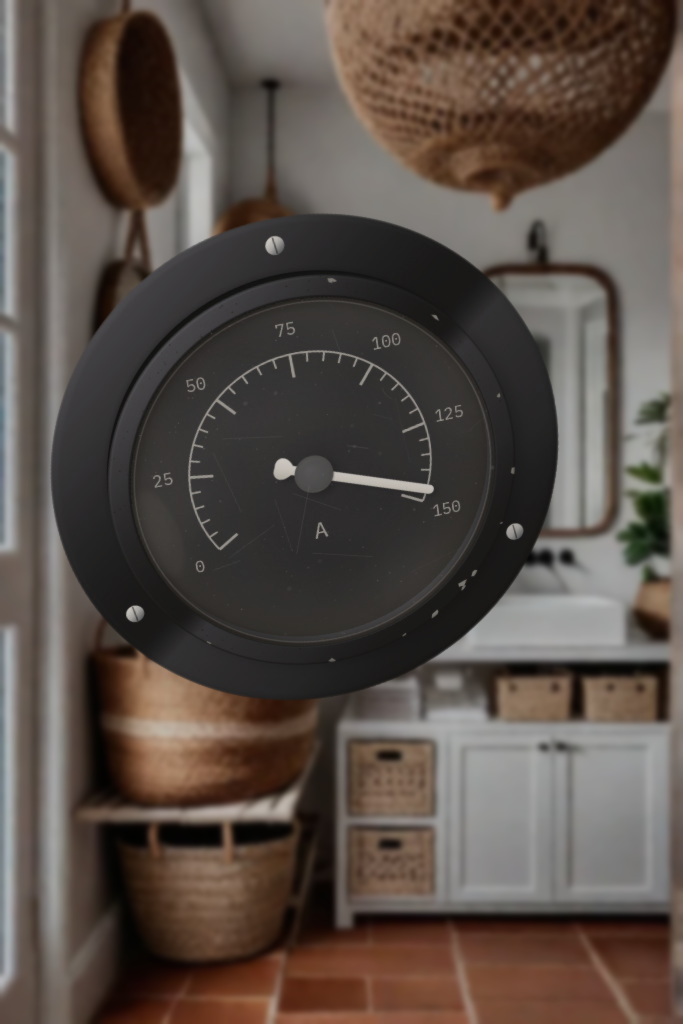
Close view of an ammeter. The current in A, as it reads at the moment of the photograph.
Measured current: 145 A
